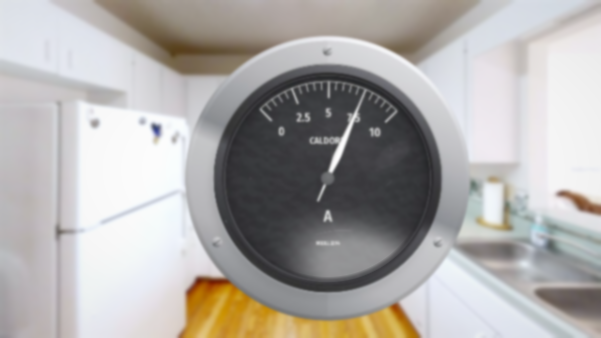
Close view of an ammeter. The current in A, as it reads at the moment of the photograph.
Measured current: 7.5 A
